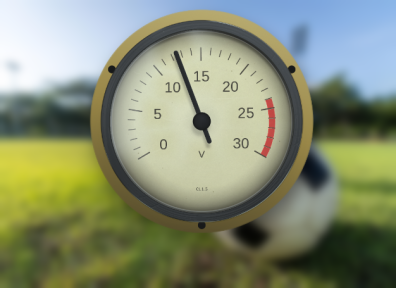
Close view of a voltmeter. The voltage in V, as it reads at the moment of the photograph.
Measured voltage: 12.5 V
